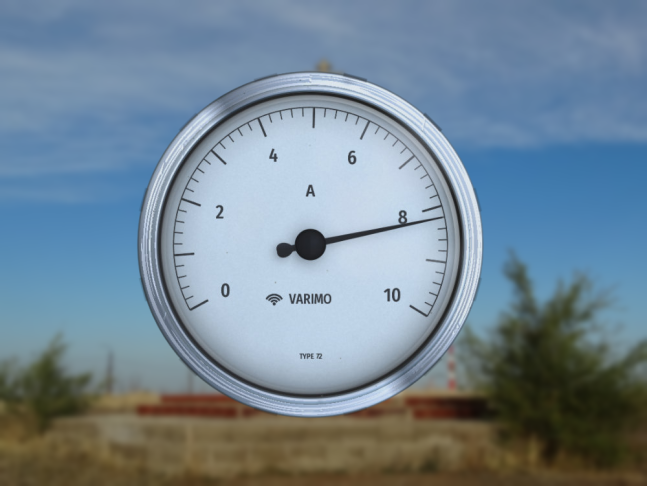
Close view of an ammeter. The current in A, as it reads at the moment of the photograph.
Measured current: 8.2 A
